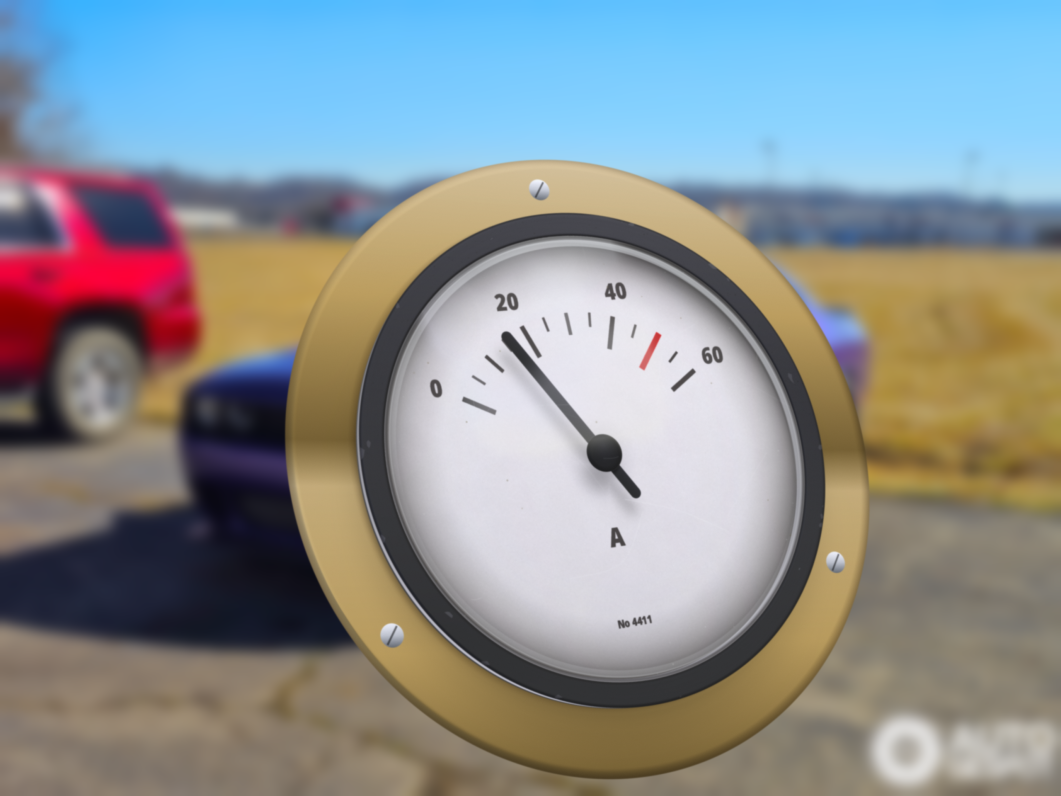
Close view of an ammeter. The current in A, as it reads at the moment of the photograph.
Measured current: 15 A
